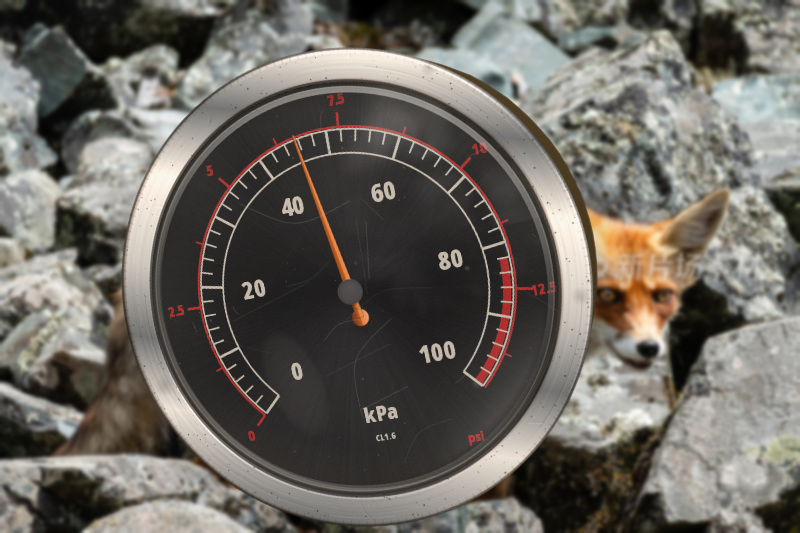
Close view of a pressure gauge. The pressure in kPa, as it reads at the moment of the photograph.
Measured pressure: 46 kPa
